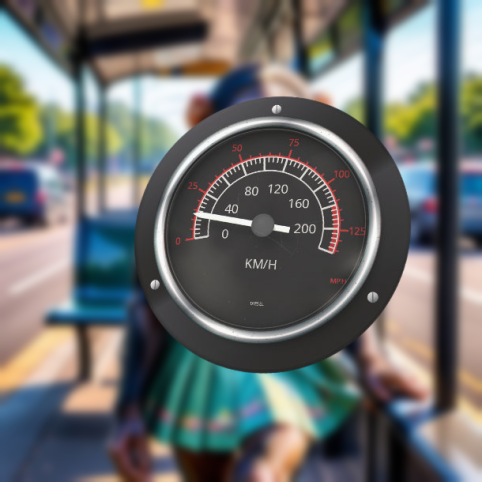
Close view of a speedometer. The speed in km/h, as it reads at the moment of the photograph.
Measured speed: 20 km/h
